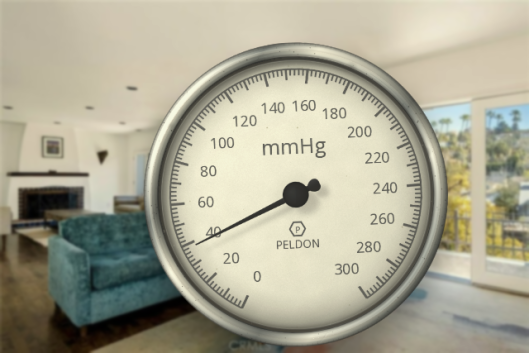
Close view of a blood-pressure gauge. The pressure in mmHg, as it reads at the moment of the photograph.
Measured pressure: 38 mmHg
